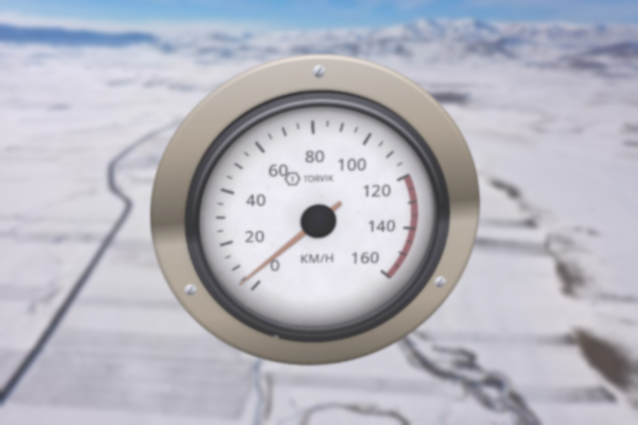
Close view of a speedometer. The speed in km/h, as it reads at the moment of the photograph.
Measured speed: 5 km/h
